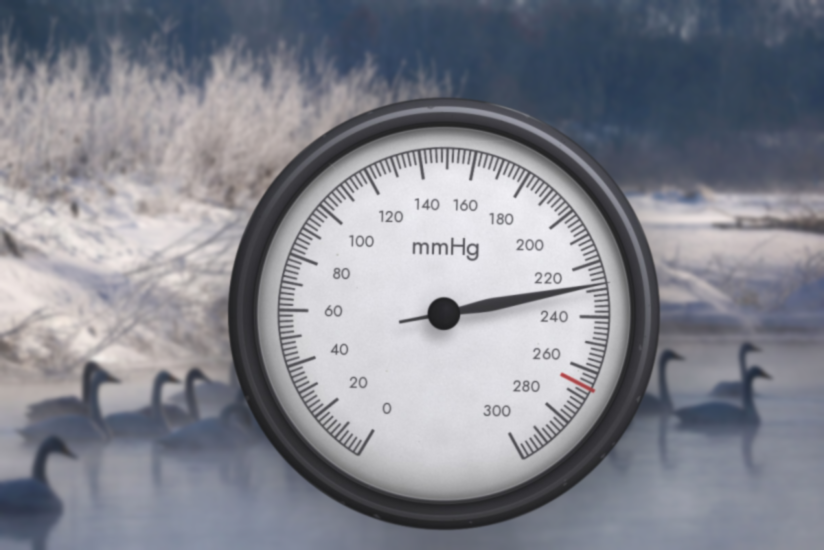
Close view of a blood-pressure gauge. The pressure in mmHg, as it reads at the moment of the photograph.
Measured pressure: 228 mmHg
